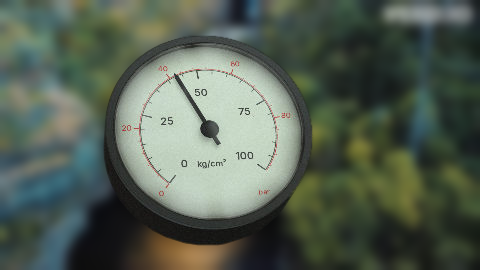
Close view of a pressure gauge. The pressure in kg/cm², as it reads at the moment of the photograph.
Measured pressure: 42.5 kg/cm²
